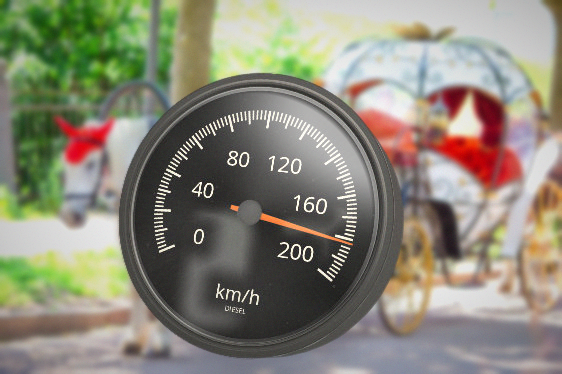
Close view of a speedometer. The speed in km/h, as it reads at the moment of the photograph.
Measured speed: 182 km/h
